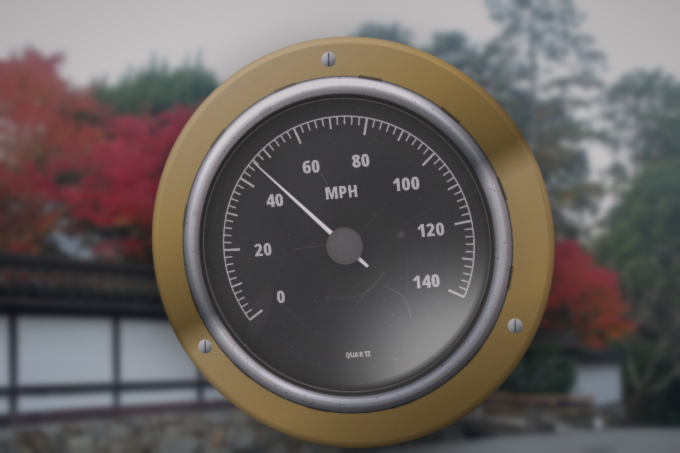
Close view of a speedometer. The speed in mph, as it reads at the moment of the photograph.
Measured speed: 46 mph
